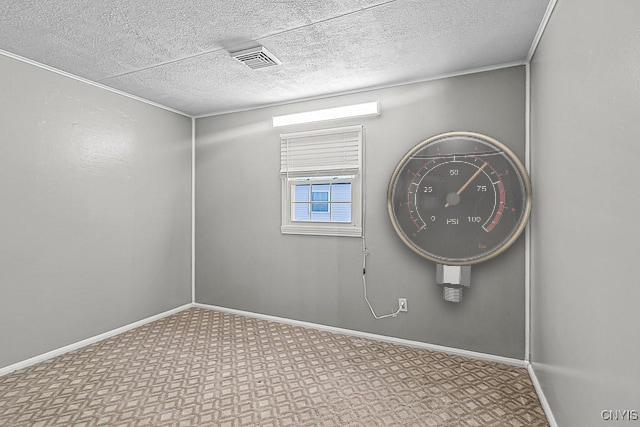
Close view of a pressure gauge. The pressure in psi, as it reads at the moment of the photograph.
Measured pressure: 65 psi
